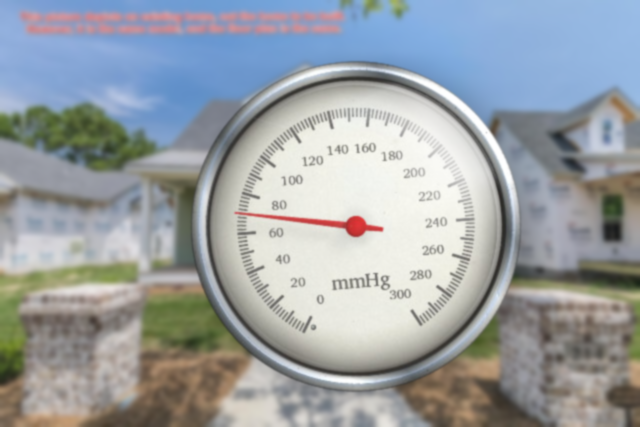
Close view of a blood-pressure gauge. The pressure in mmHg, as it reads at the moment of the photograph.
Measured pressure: 70 mmHg
